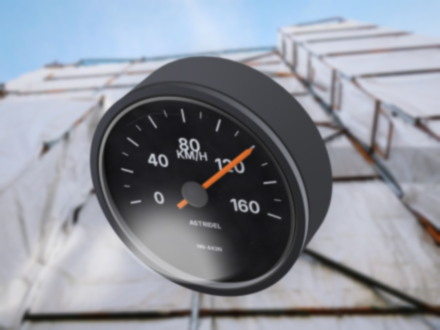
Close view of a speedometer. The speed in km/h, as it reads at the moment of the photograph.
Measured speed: 120 km/h
